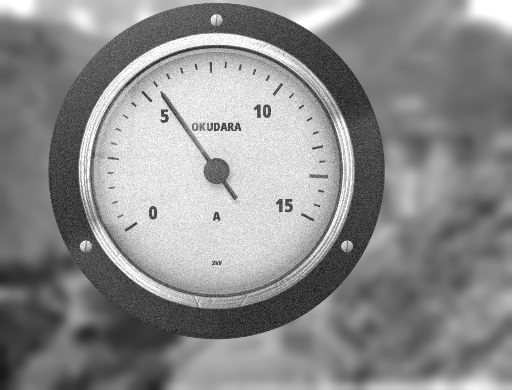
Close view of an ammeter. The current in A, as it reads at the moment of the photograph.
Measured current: 5.5 A
